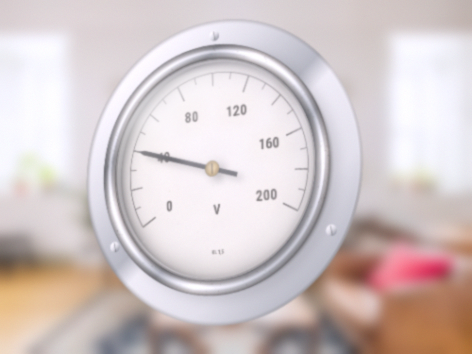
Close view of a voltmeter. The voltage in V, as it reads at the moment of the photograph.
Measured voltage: 40 V
